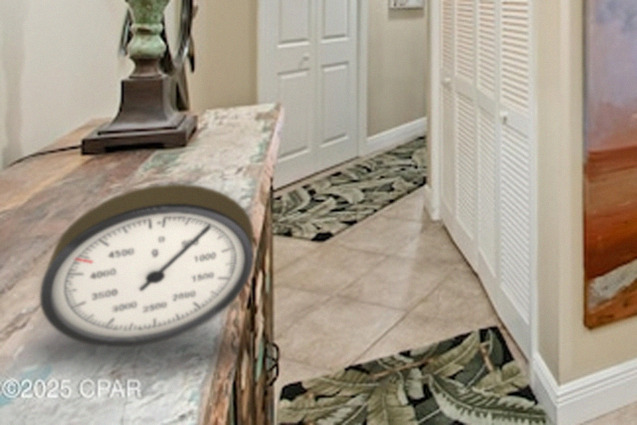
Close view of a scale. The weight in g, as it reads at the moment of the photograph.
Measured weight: 500 g
